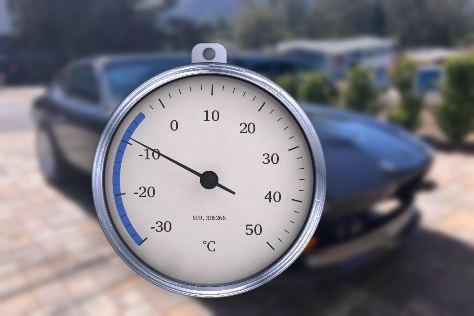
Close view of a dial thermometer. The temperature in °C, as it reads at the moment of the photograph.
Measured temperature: -9 °C
